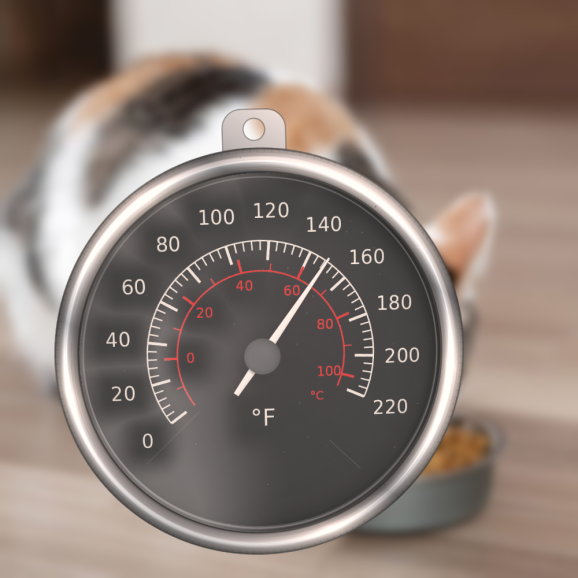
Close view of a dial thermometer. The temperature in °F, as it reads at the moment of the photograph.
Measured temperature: 148 °F
